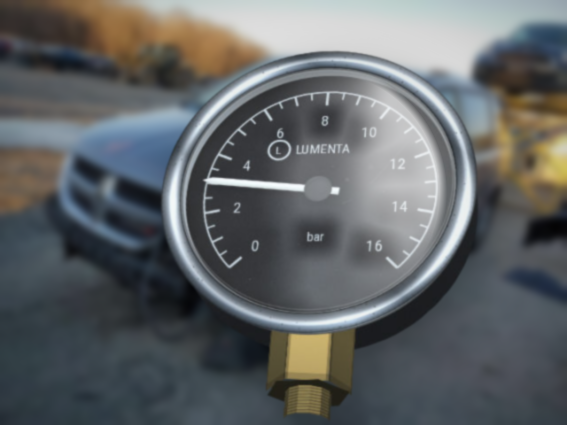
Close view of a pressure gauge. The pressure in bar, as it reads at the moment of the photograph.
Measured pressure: 3 bar
